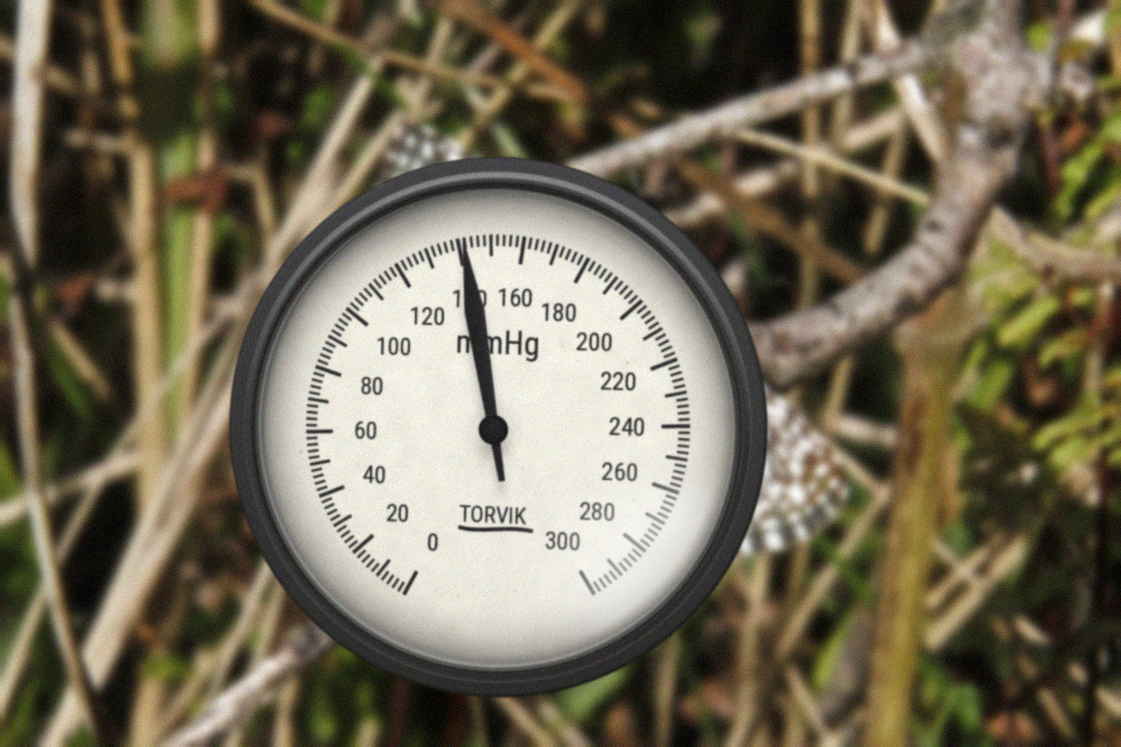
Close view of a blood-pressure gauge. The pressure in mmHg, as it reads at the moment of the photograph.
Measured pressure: 142 mmHg
